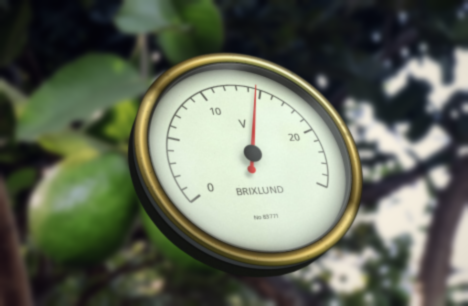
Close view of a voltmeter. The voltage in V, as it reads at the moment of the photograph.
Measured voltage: 14.5 V
